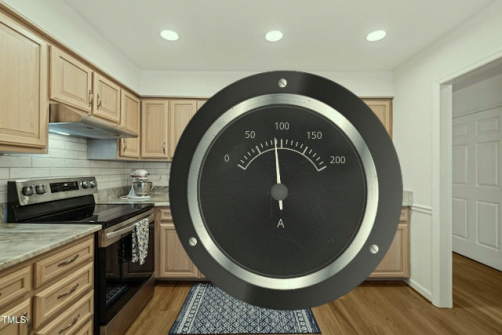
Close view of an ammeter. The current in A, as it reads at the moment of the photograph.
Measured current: 90 A
